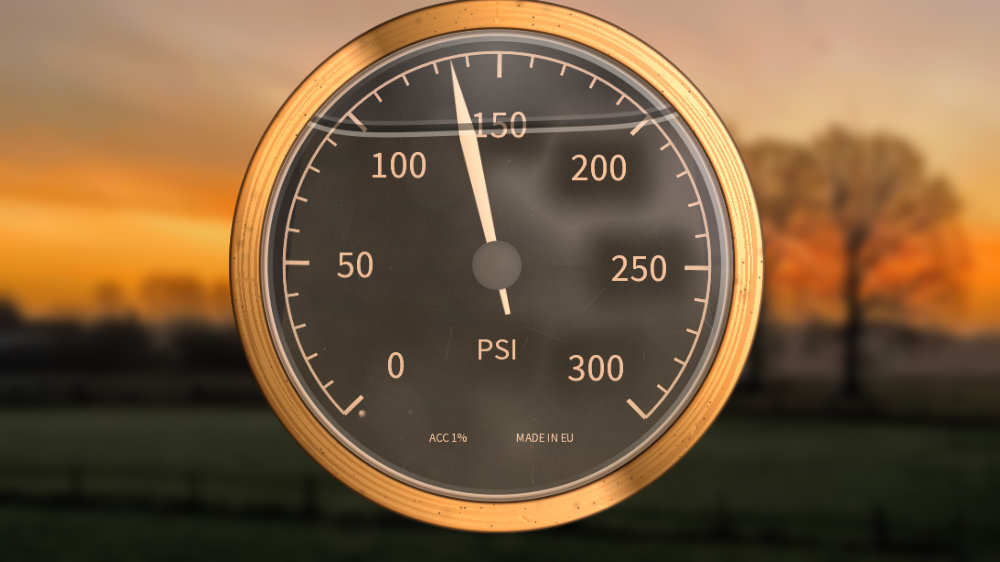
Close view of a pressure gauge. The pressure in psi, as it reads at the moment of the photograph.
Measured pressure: 135 psi
